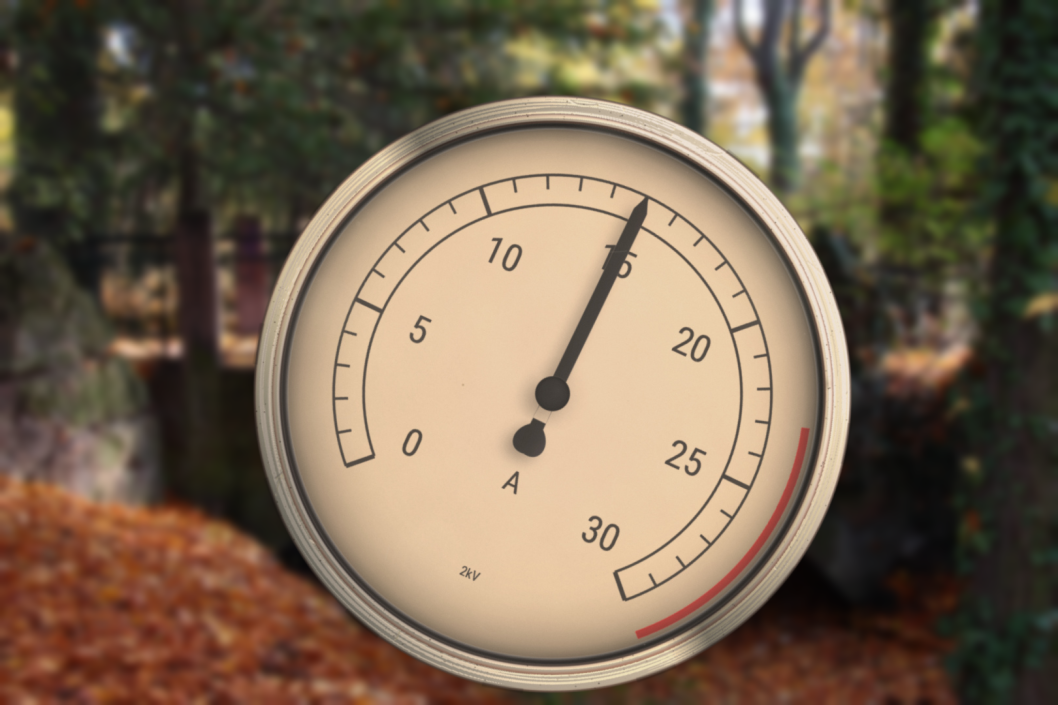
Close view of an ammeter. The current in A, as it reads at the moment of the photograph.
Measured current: 15 A
